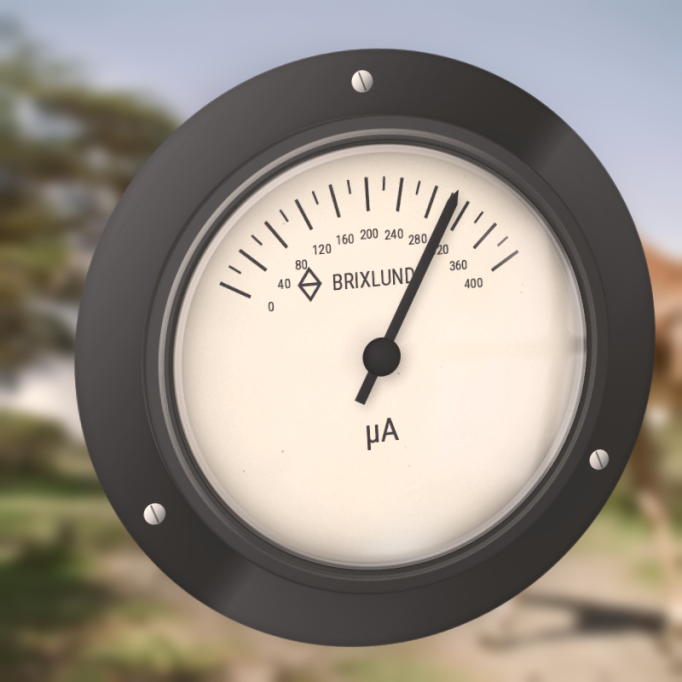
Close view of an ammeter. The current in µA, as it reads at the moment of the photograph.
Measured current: 300 µA
